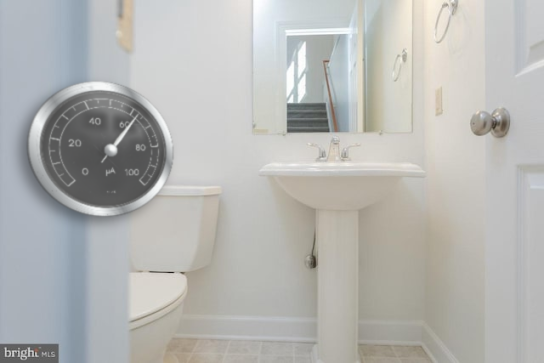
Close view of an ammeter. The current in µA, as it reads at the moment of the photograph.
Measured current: 62.5 µA
